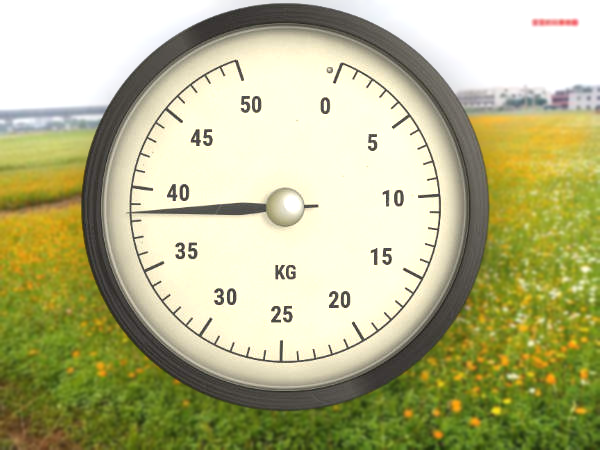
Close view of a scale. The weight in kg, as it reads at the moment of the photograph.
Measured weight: 38.5 kg
